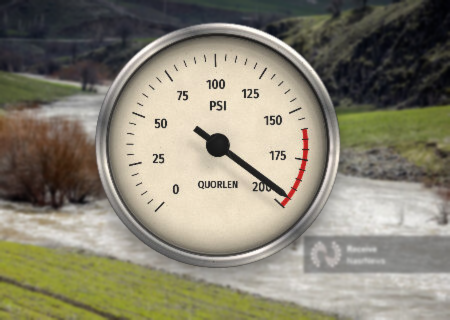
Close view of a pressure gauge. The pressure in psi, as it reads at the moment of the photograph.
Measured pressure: 195 psi
